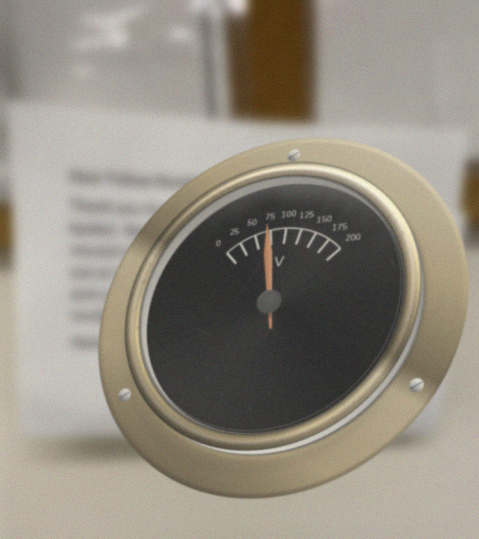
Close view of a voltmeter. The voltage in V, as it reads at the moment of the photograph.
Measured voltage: 75 V
